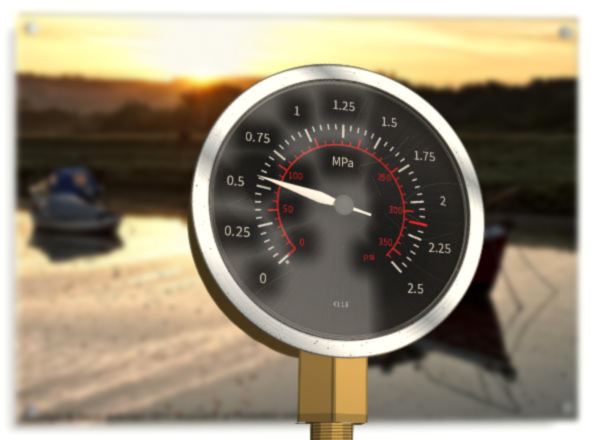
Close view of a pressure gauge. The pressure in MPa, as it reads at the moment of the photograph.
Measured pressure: 0.55 MPa
